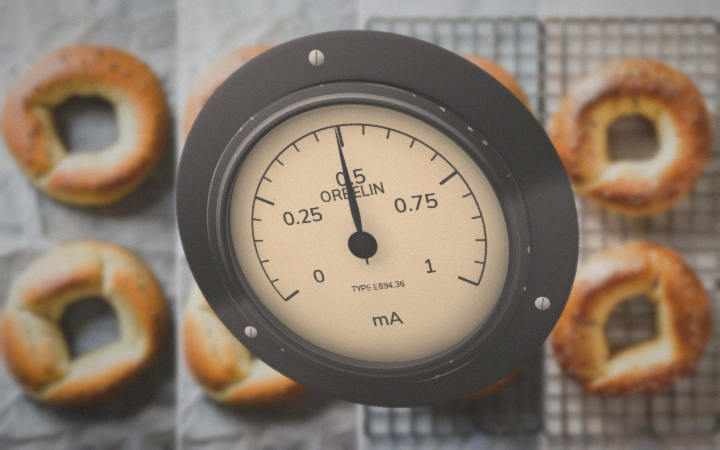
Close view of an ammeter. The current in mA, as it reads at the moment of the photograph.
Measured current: 0.5 mA
